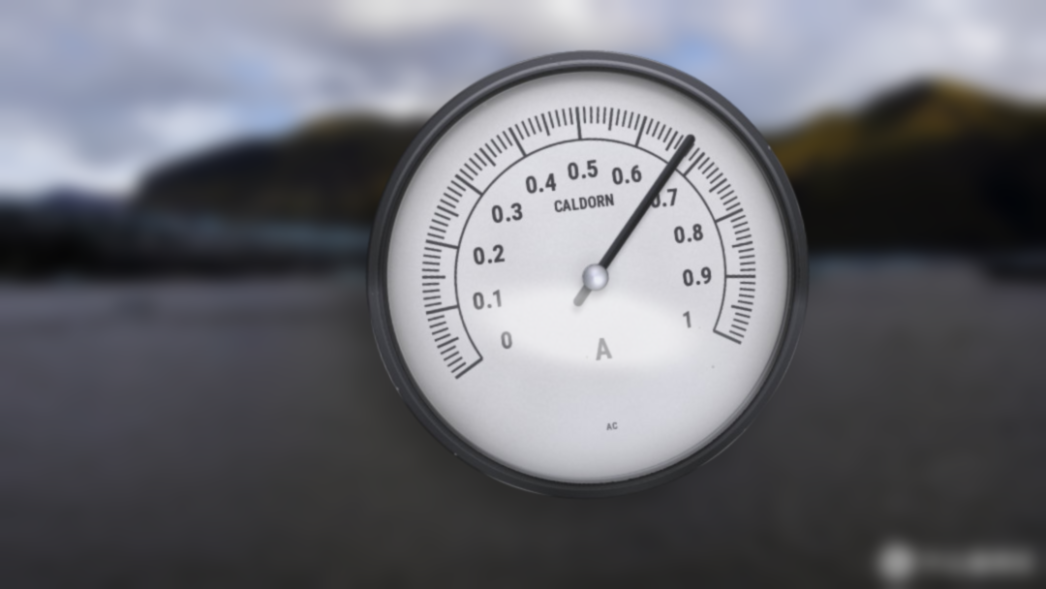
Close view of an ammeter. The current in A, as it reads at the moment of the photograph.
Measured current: 0.67 A
